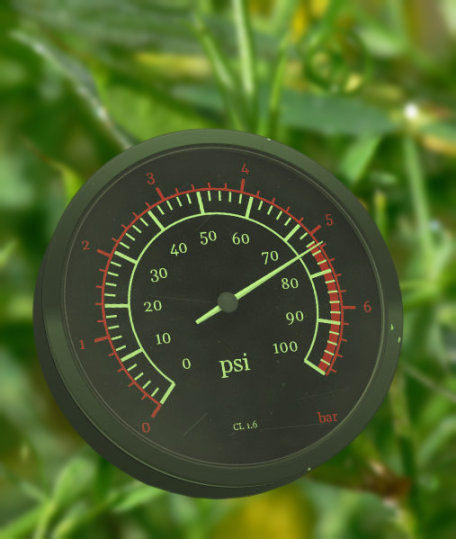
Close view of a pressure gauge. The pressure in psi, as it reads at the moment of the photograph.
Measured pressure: 75 psi
